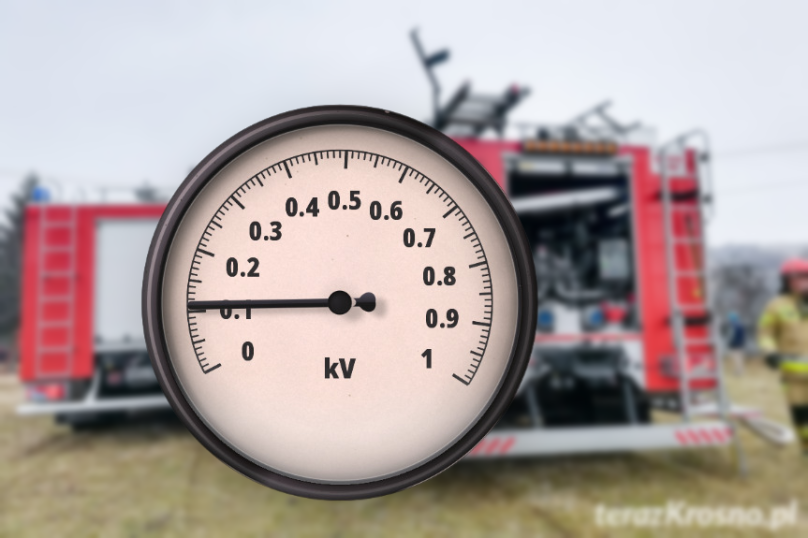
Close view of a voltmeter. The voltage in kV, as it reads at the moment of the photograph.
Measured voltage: 0.11 kV
